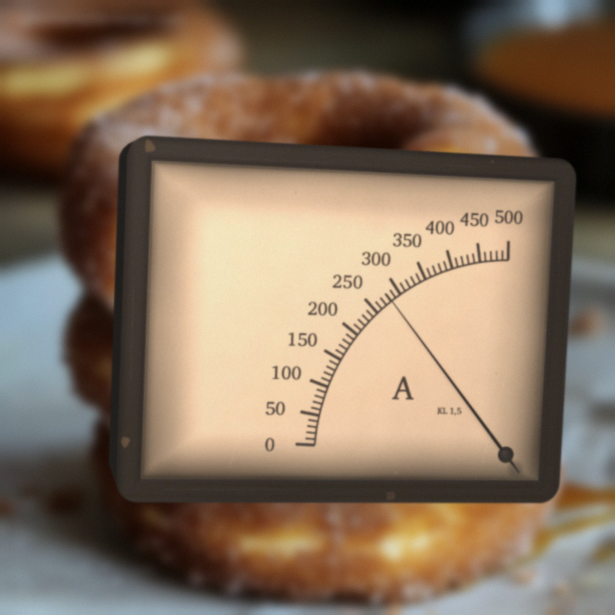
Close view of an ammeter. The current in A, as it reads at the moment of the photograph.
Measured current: 280 A
